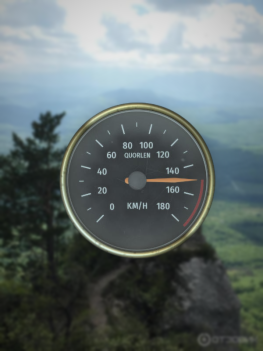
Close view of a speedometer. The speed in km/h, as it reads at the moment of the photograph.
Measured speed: 150 km/h
